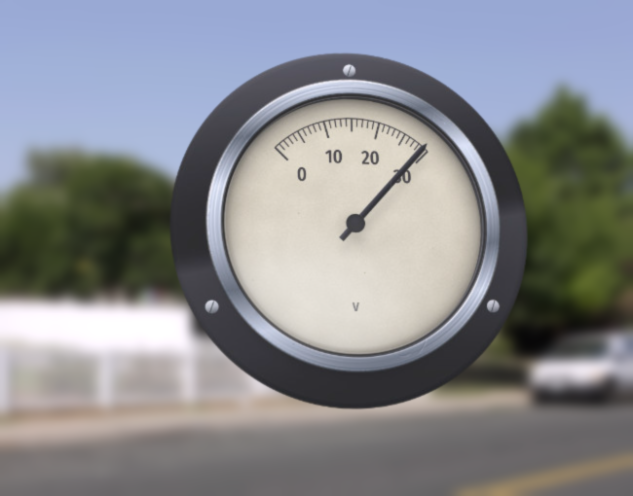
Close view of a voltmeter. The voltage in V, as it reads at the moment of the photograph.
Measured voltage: 29 V
